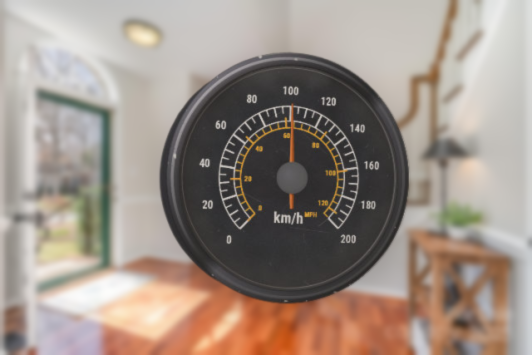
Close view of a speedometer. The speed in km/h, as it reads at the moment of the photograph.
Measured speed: 100 km/h
